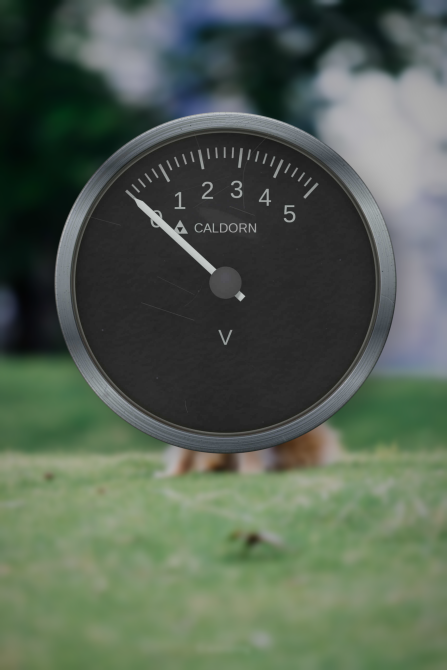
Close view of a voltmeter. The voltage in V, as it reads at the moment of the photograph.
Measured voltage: 0 V
